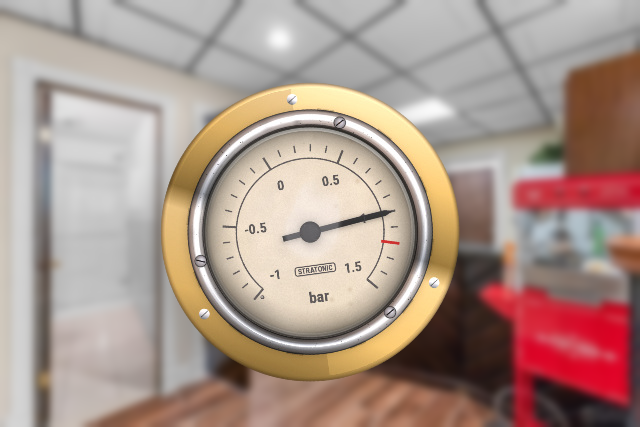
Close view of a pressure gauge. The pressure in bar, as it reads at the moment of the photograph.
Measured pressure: 1 bar
